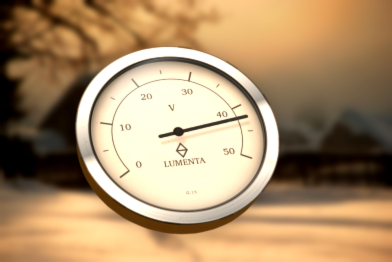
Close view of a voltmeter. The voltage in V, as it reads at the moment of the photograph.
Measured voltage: 42.5 V
